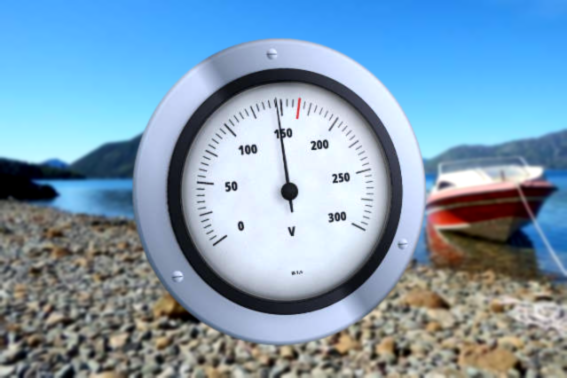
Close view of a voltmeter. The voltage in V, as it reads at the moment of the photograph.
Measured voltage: 145 V
